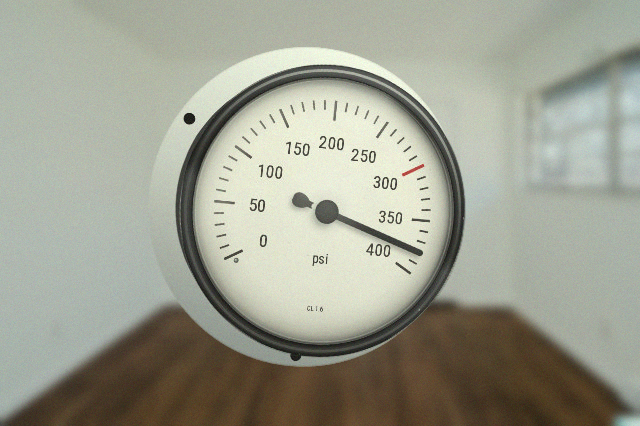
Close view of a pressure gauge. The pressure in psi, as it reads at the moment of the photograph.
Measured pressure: 380 psi
